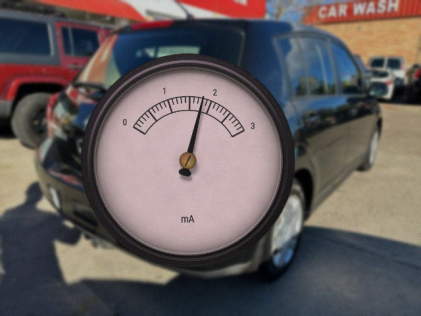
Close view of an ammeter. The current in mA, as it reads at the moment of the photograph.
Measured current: 1.8 mA
